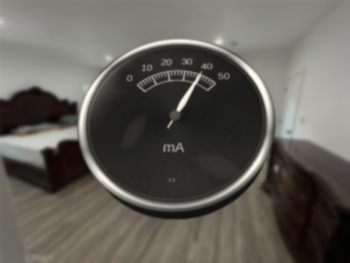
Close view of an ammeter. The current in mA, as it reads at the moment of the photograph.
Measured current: 40 mA
